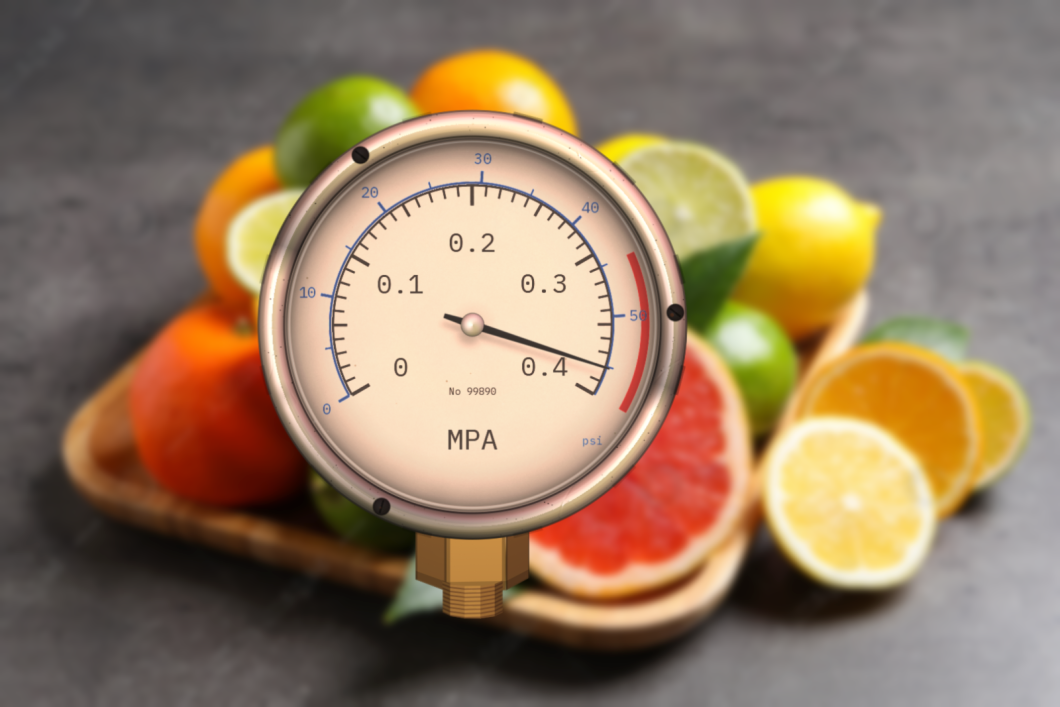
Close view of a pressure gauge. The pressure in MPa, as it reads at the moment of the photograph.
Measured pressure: 0.38 MPa
